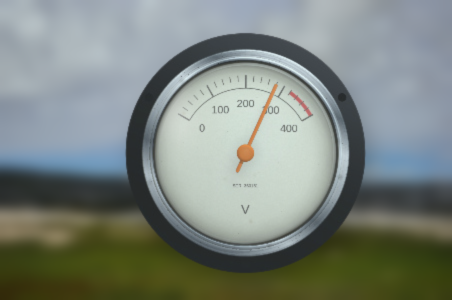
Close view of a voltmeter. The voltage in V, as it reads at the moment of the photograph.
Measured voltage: 280 V
